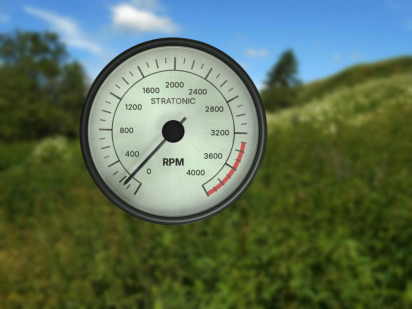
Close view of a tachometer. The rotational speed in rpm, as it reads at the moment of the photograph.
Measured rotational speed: 150 rpm
